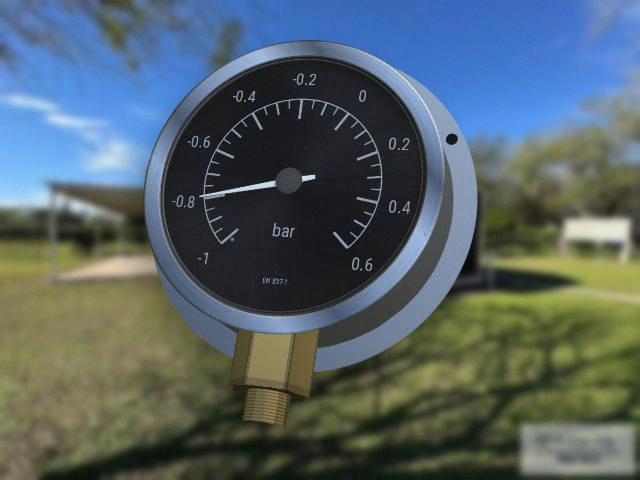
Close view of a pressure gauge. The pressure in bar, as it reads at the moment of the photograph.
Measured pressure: -0.8 bar
